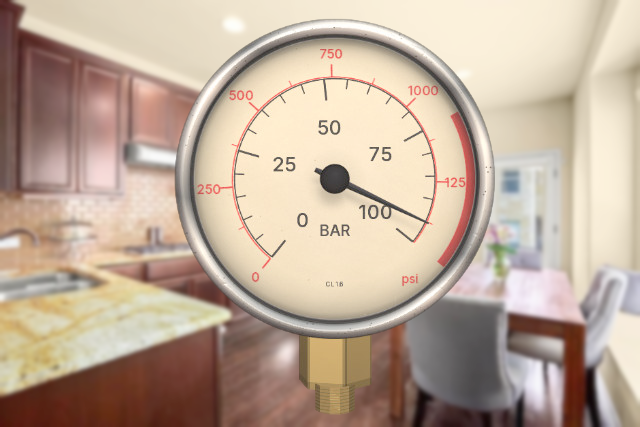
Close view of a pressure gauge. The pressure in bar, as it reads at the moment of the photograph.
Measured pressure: 95 bar
